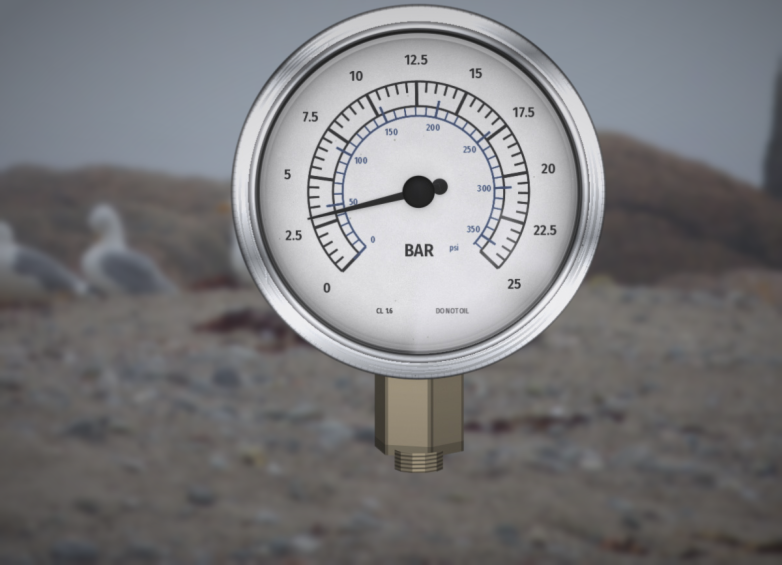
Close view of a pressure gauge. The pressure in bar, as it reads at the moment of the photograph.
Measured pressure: 3 bar
